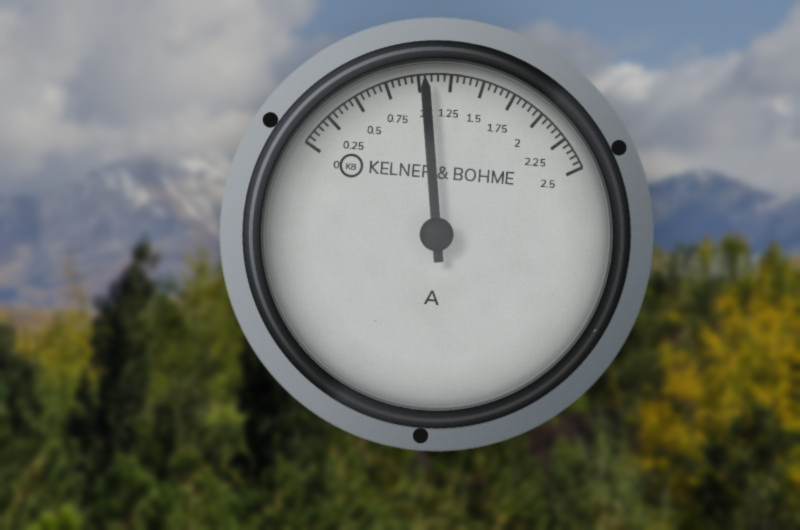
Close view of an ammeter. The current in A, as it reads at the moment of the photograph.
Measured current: 1.05 A
